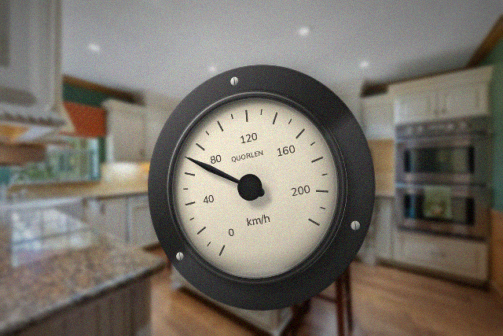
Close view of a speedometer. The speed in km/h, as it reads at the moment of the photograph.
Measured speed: 70 km/h
